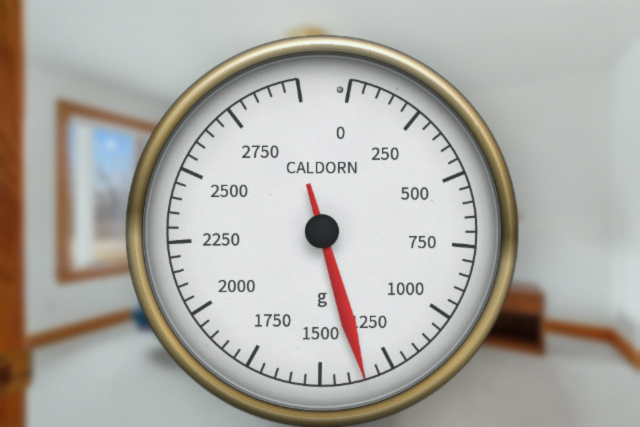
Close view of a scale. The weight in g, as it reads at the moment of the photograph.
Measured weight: 1350 g
